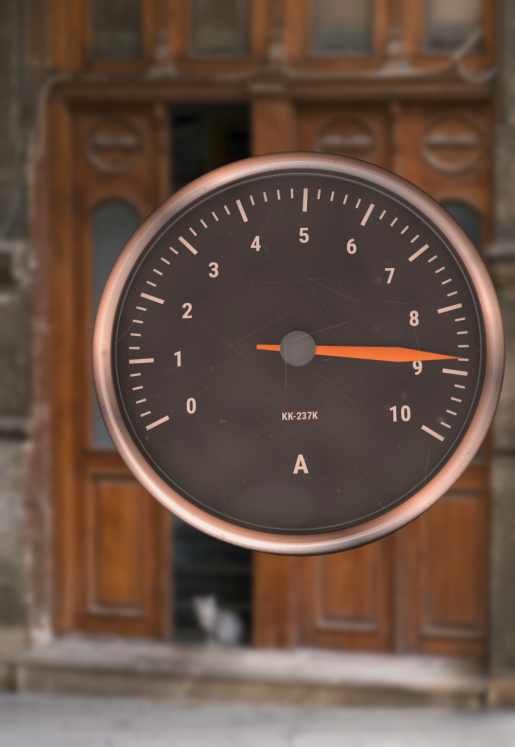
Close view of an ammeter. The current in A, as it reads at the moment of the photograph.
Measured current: 8.8 A
